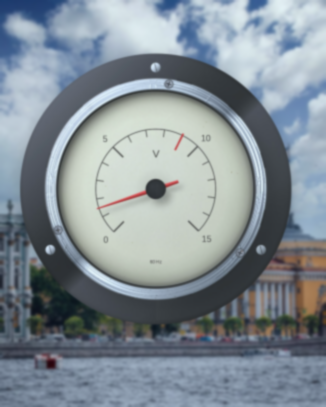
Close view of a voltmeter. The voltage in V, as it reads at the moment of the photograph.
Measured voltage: 1.5 V
